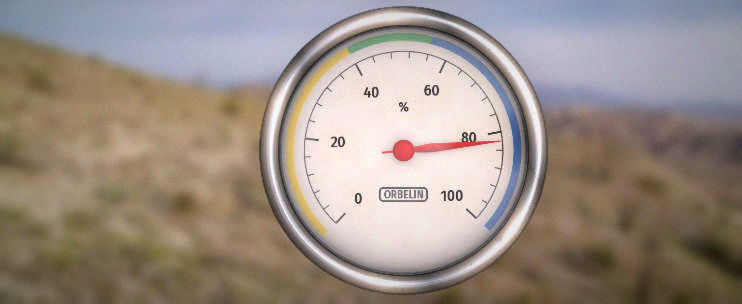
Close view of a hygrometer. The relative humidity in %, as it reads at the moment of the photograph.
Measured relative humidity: 82 %
